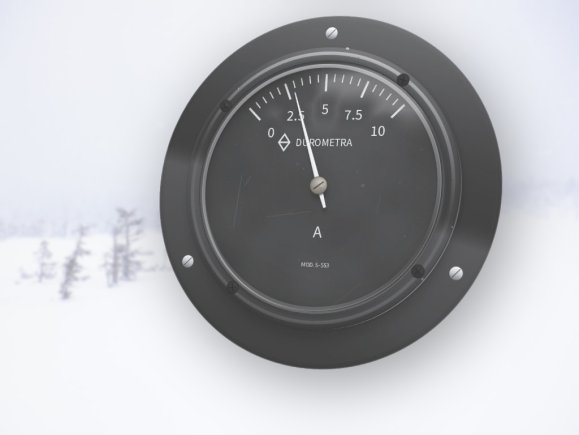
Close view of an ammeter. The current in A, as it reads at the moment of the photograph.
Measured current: 3 A
